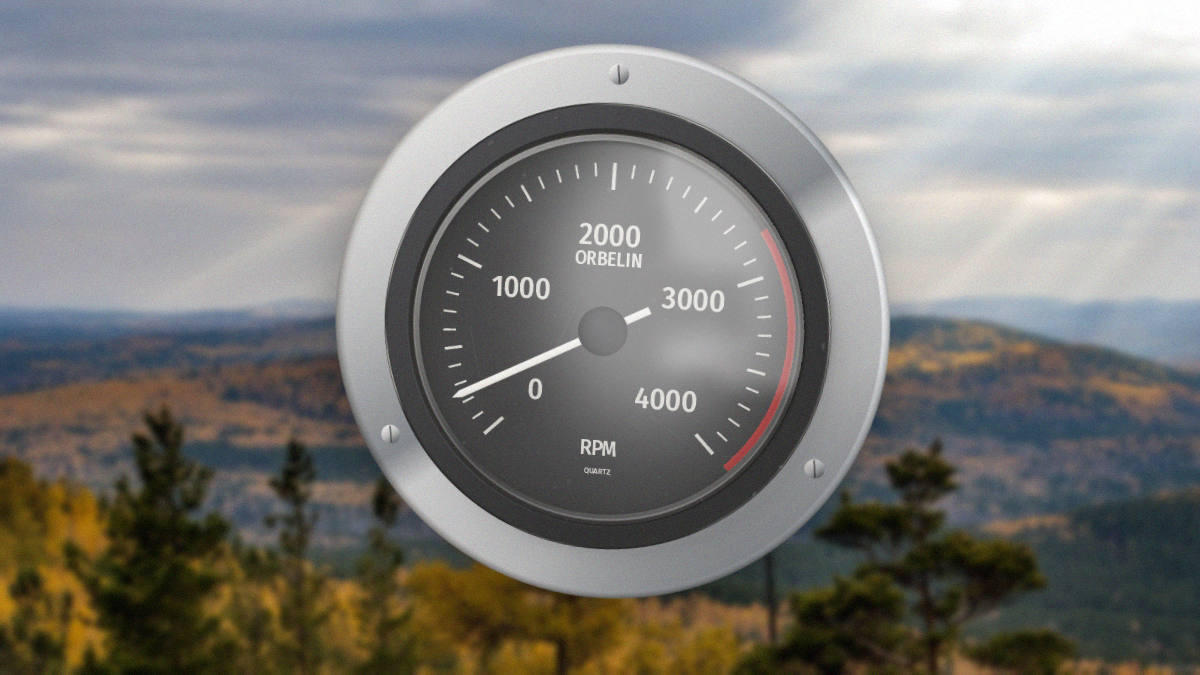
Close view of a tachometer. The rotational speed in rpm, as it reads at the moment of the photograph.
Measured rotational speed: 250 rpm
